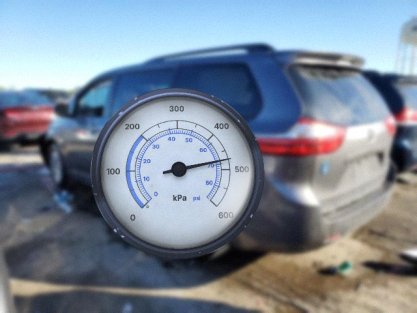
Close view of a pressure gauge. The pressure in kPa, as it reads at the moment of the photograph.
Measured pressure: 475 kPa
